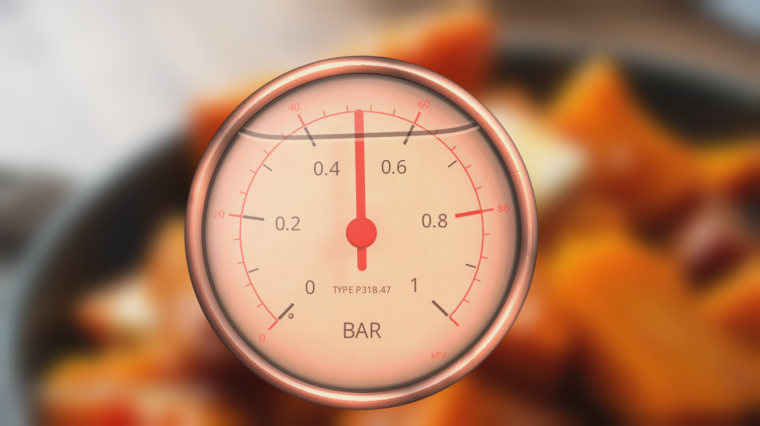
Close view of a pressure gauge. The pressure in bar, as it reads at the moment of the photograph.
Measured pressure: 0.5 bar
